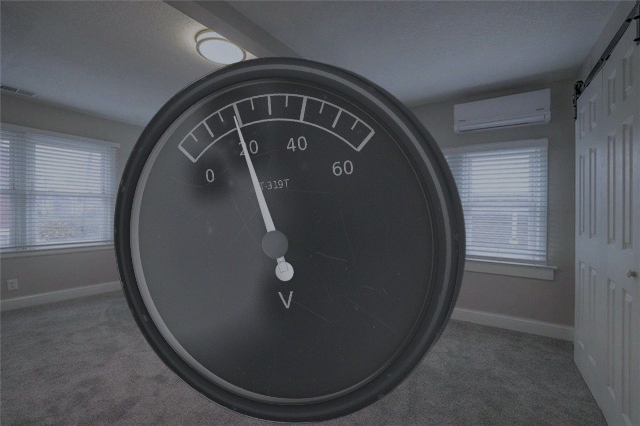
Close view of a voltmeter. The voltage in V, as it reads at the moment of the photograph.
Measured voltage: 20 V
